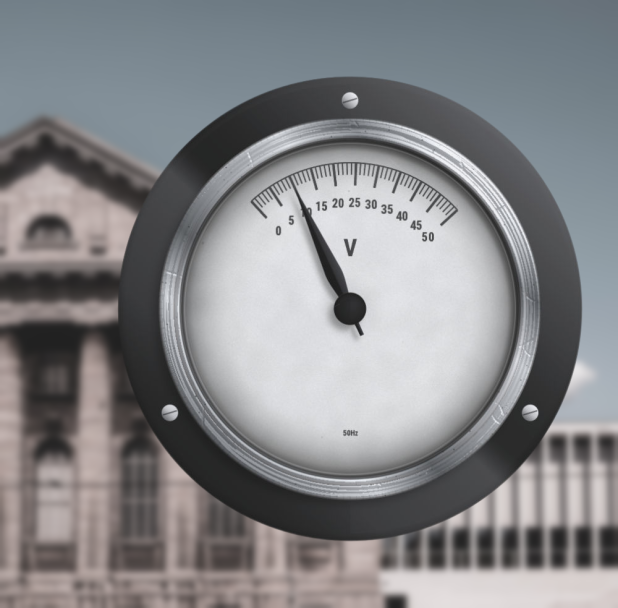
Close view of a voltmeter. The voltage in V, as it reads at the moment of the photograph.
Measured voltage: 10 V
